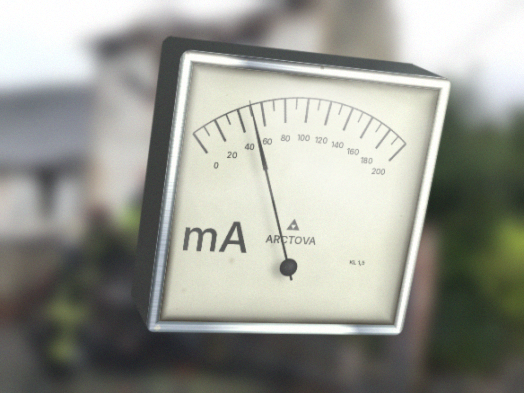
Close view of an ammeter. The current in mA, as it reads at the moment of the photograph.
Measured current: 50 mA
